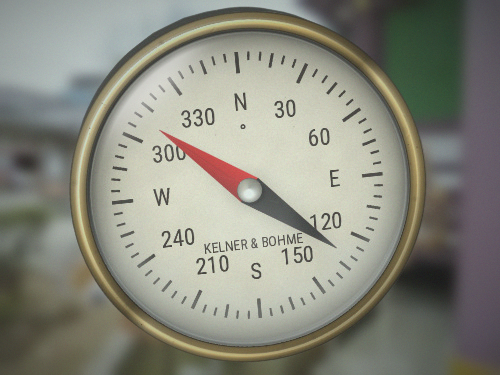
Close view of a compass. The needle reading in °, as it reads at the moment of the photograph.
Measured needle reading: 310 °
